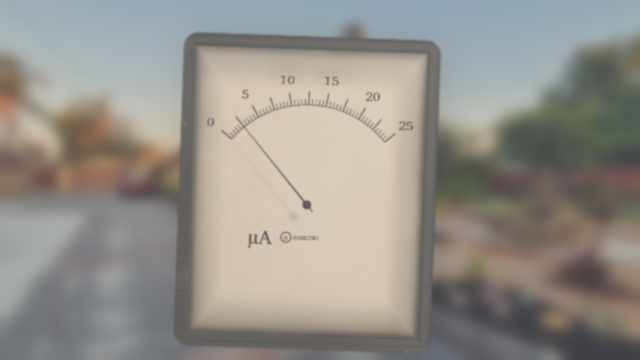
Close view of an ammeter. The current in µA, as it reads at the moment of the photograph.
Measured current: 2.5 µA
